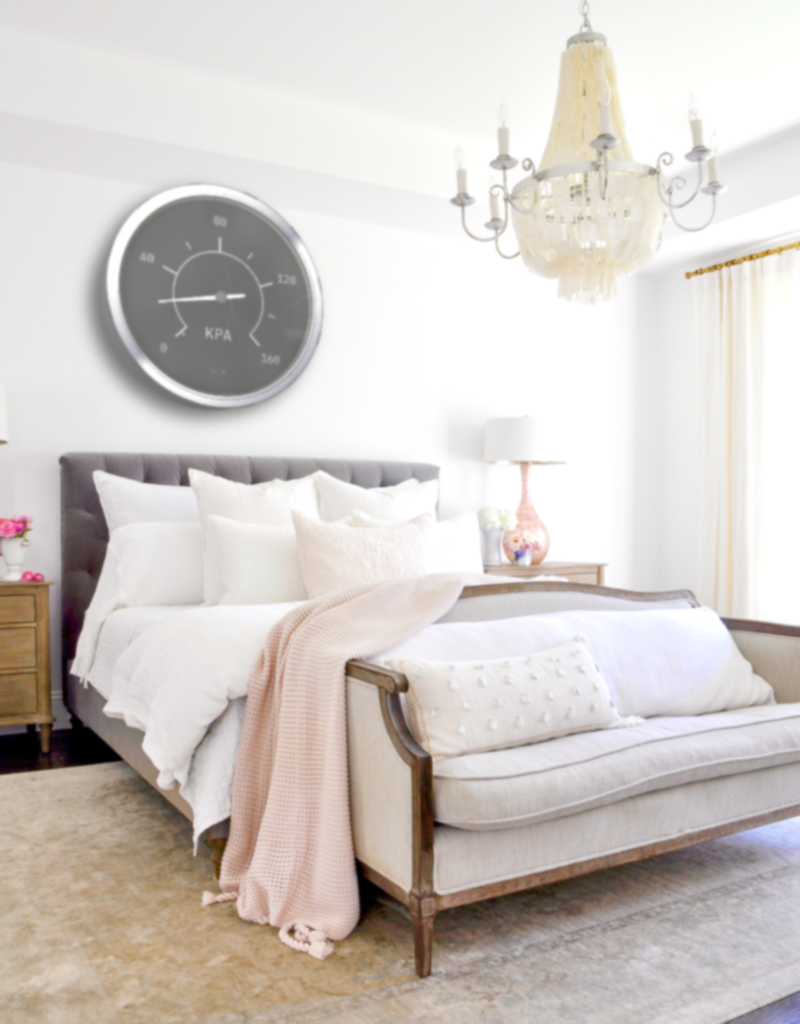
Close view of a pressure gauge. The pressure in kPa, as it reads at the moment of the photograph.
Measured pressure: 20 kPa
